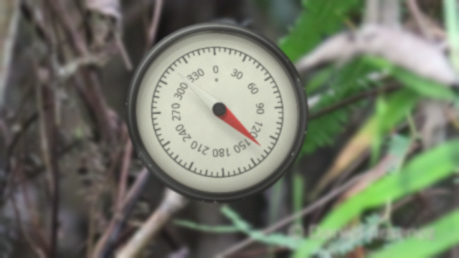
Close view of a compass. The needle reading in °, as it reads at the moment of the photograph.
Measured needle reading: 135 °
